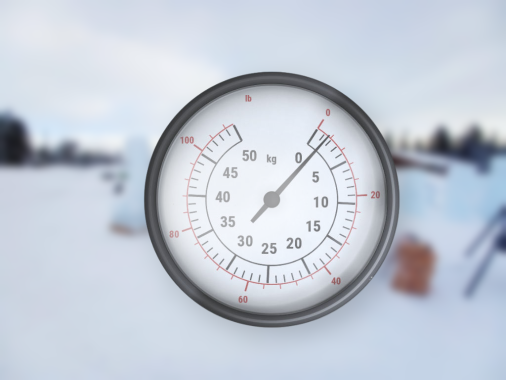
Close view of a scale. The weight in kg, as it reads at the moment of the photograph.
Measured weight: 1.5 kg
